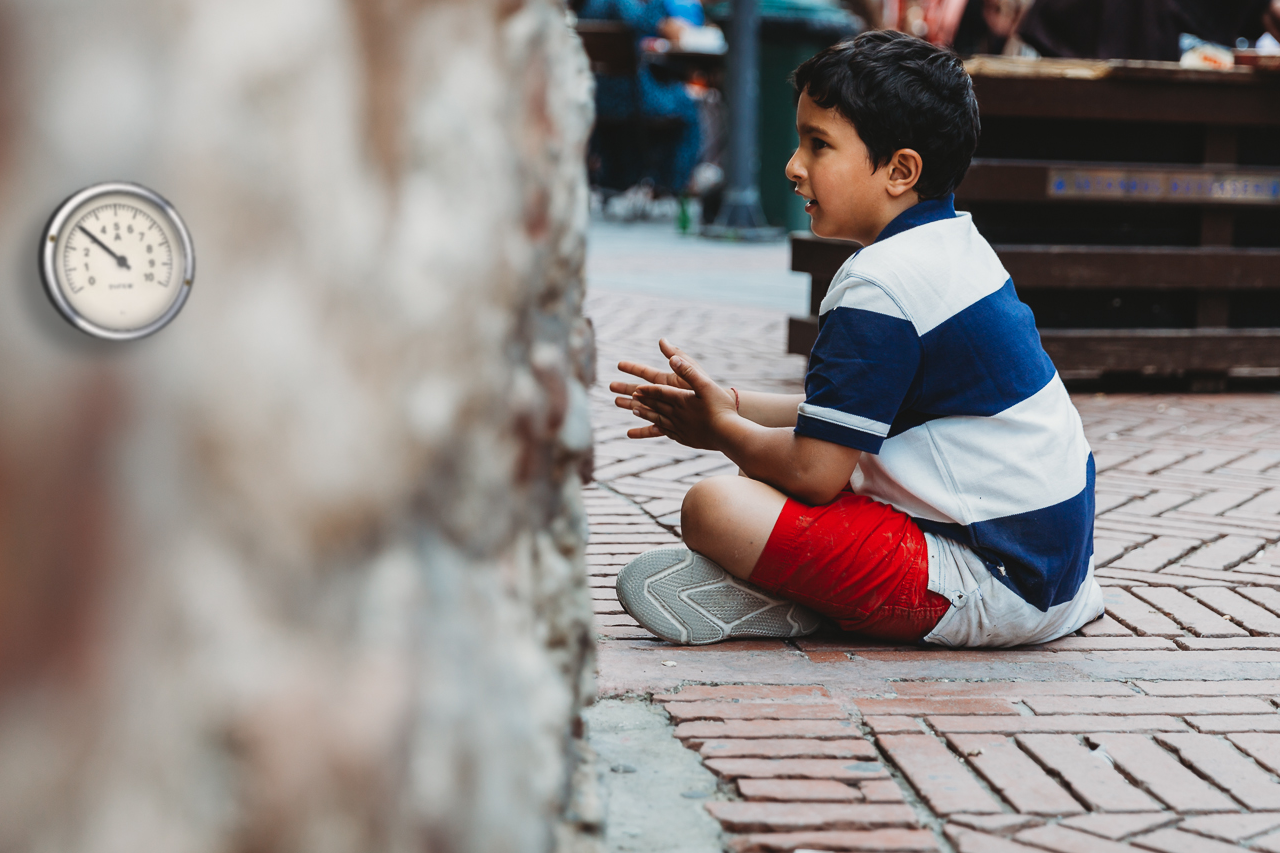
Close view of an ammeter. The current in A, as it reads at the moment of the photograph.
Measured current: 3 A
